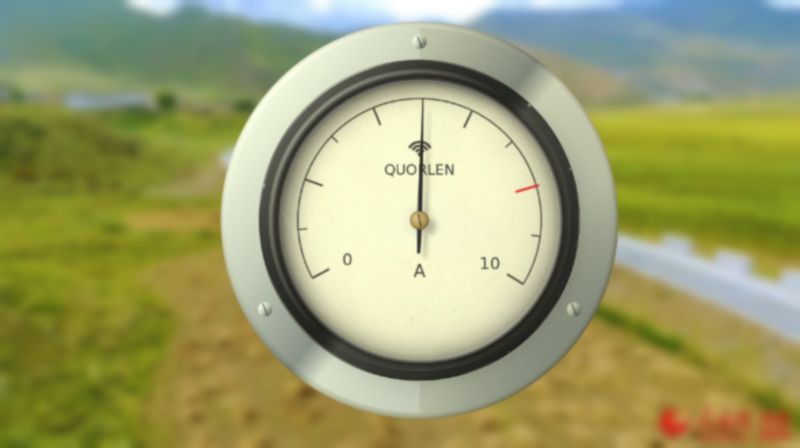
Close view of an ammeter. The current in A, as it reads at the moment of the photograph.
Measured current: 5 A
